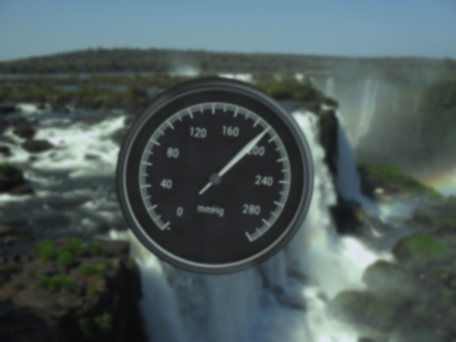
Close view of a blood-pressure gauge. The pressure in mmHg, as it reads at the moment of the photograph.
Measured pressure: 190 mmHg
